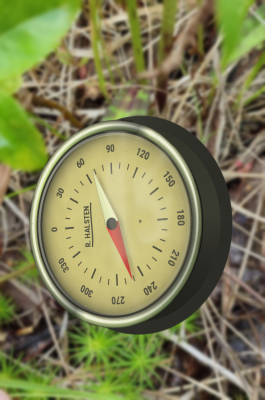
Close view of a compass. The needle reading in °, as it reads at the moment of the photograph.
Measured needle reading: 250 °
